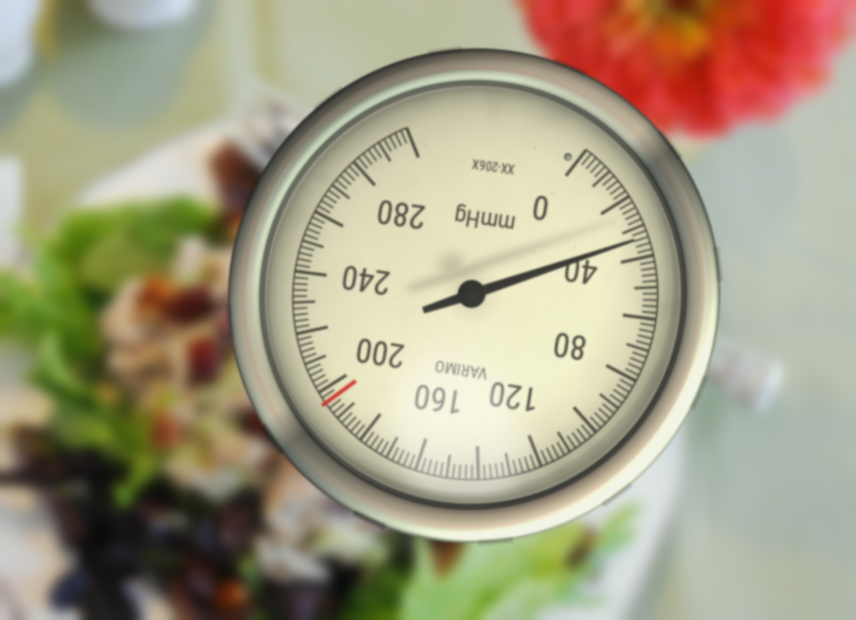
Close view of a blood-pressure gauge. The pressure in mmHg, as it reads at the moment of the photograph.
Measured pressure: 34 mmHg
